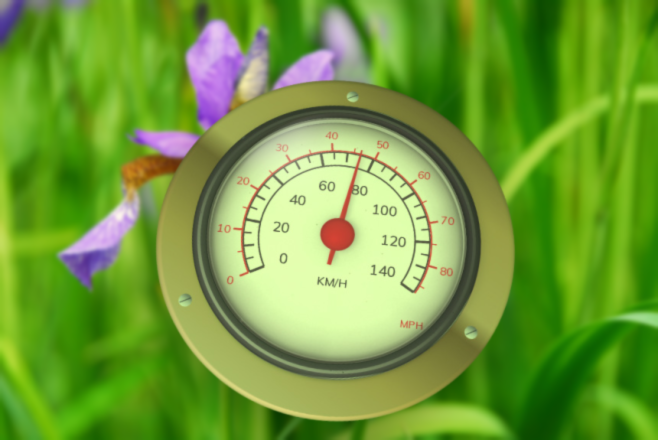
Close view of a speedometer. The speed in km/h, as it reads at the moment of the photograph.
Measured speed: 75 km/h
